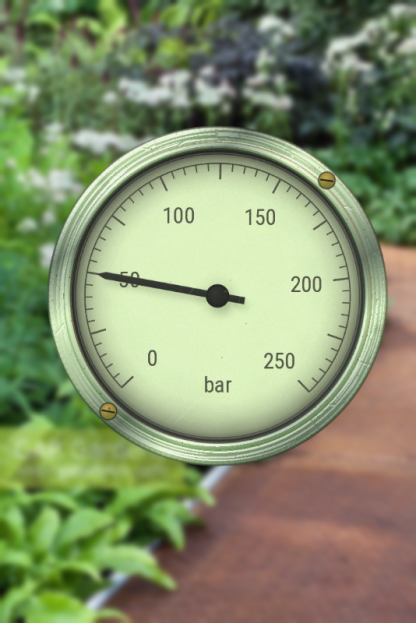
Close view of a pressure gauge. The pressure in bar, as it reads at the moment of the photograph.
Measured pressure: 50 bar
